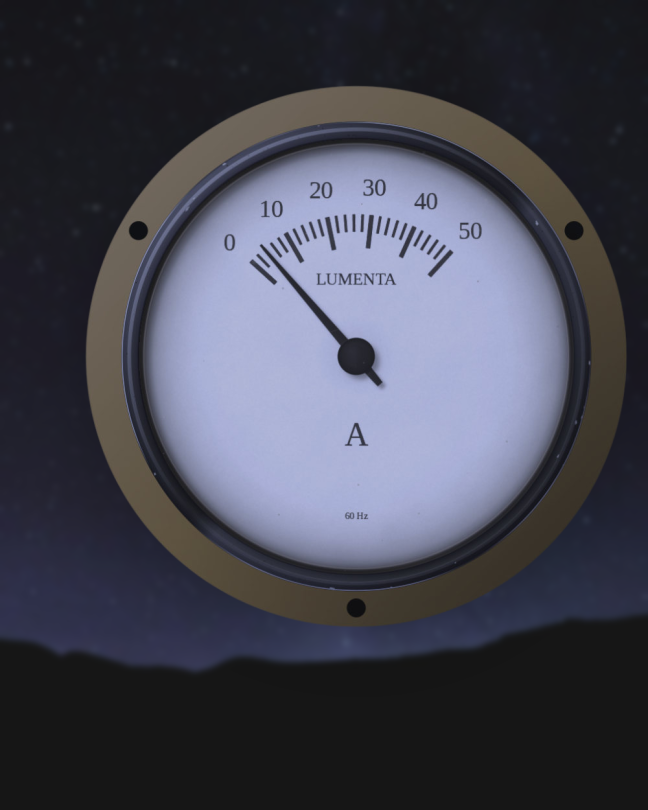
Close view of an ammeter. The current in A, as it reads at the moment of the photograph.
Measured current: 4 A
